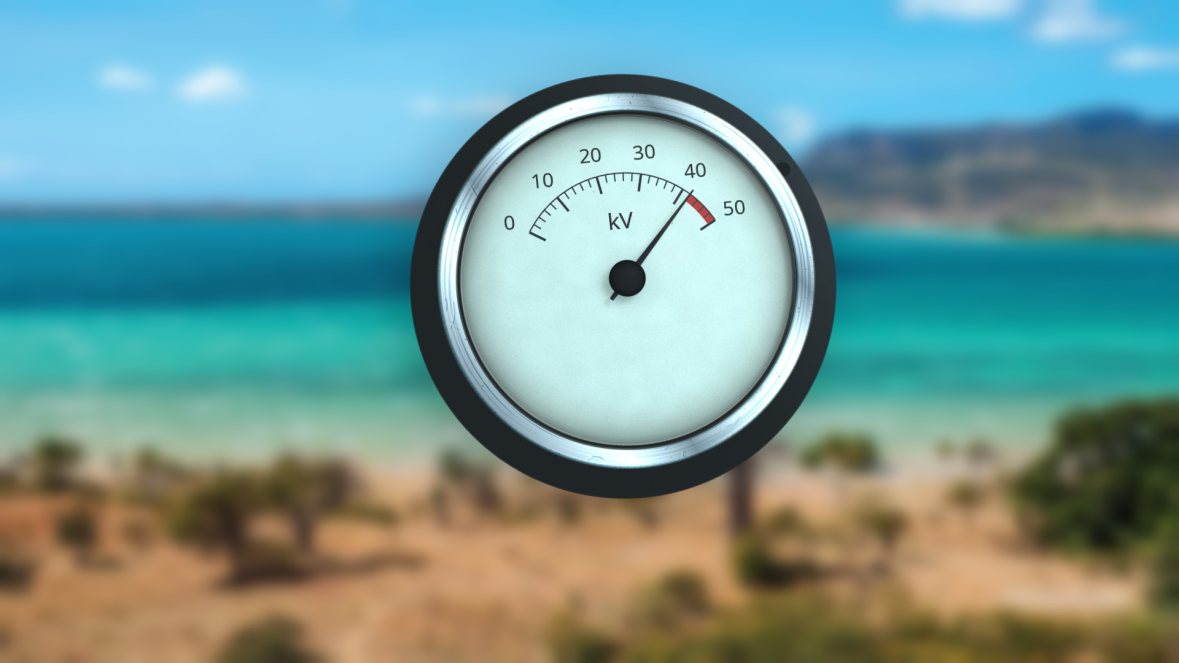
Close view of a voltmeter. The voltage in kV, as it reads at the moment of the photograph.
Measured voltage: 42 kV
